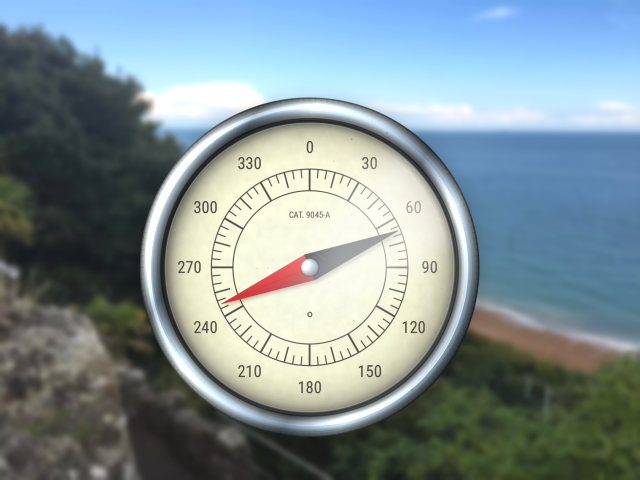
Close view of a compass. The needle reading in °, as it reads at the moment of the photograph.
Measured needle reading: 247.5 °
